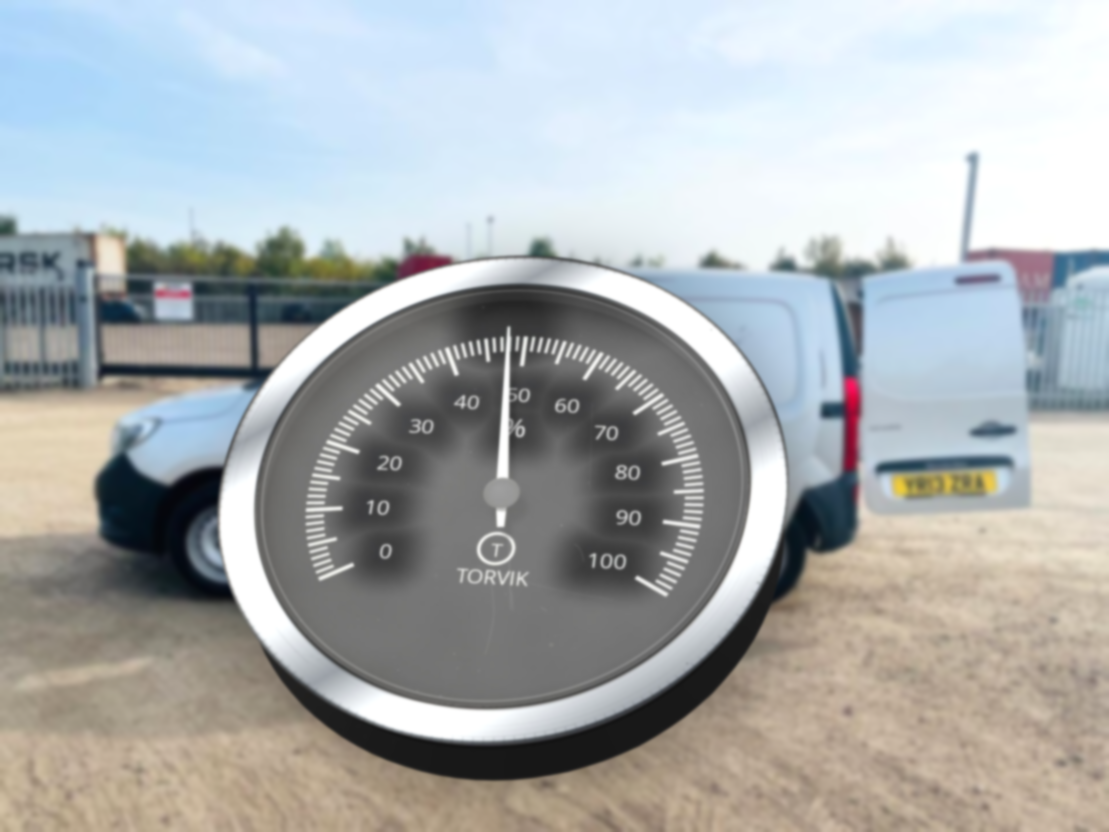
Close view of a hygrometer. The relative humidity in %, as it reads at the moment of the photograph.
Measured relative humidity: 48 %
